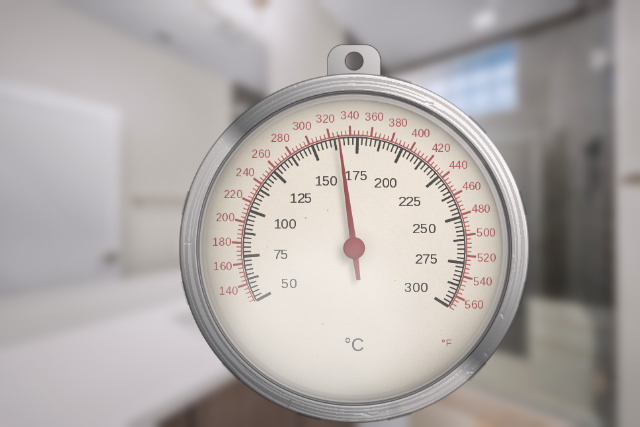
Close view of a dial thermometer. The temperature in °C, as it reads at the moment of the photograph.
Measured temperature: 165 °C
